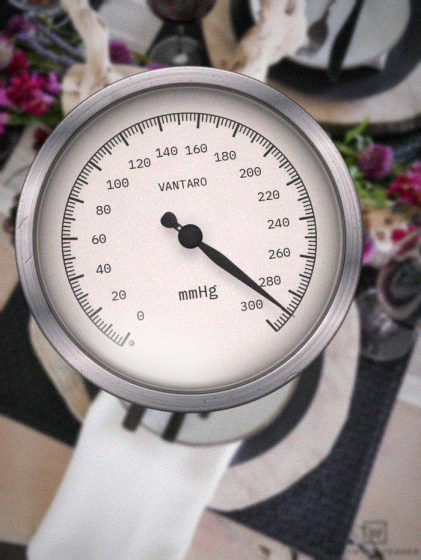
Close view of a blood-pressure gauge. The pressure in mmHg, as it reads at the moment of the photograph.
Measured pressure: 290 mmHg
